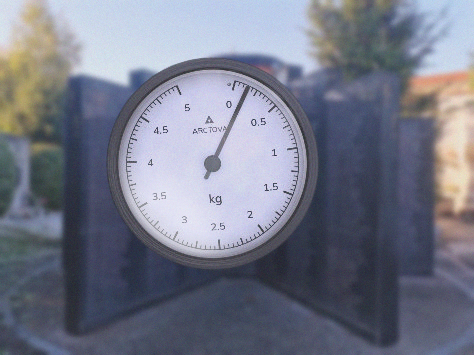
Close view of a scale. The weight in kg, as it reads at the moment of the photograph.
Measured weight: 0.15 kg
